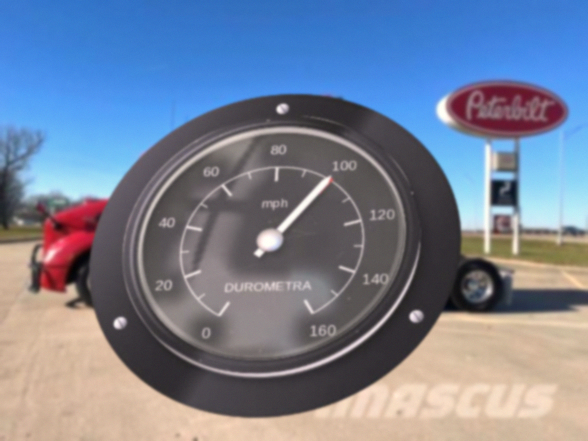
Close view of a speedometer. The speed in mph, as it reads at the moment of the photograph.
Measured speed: 100 mph
